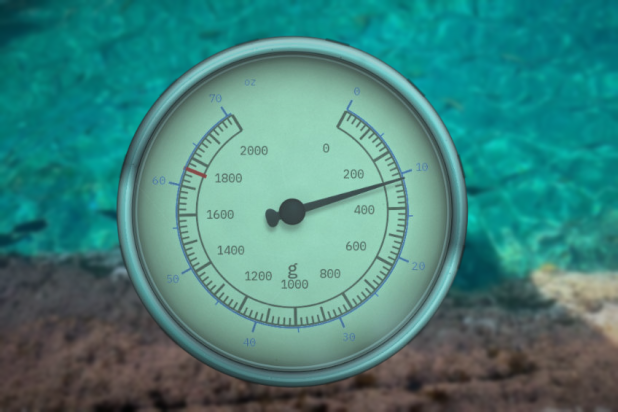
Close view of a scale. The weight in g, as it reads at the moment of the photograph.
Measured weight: 300 g
